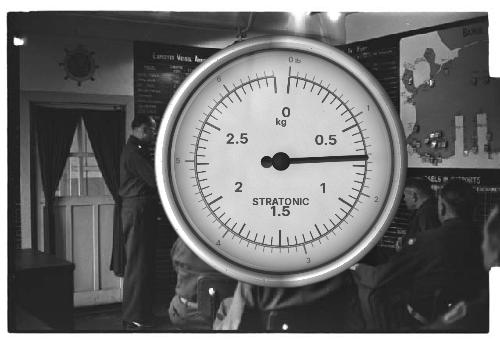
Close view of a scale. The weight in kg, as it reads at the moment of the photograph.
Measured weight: 0.7 kg
